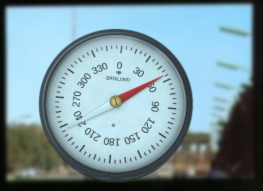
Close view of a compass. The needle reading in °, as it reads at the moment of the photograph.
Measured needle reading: 55 °
